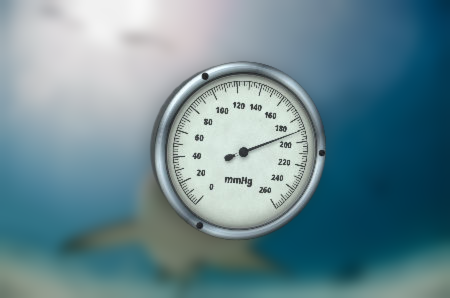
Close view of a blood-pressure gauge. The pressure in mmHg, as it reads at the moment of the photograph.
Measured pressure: 190 mmHg
